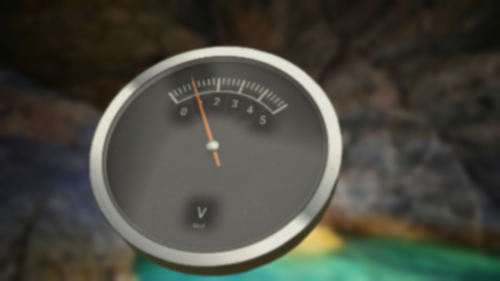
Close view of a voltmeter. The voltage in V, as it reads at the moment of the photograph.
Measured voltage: 1 V
